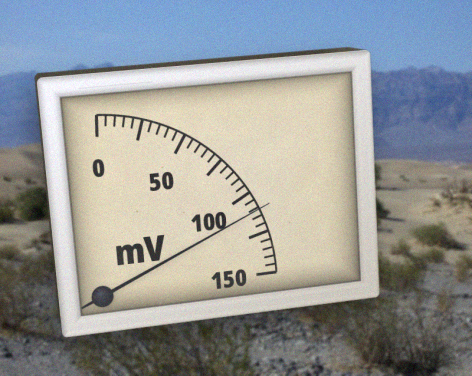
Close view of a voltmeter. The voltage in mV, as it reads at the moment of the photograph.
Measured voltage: 110 mV
